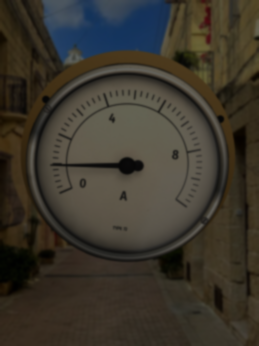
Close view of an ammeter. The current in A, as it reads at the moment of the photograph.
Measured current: 1 A
